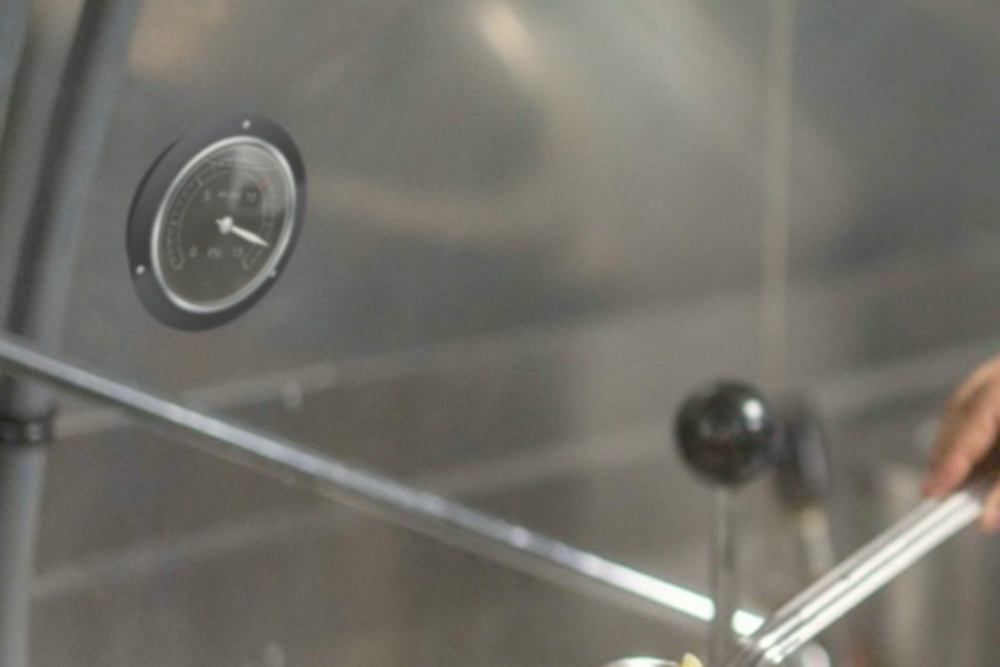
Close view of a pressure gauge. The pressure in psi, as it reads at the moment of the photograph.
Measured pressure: 13.5 psi
